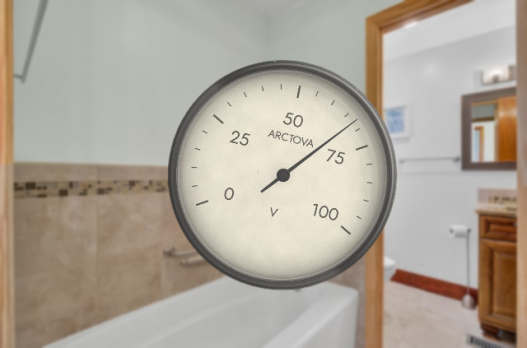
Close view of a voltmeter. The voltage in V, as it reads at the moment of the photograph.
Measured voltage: 67.5 V
